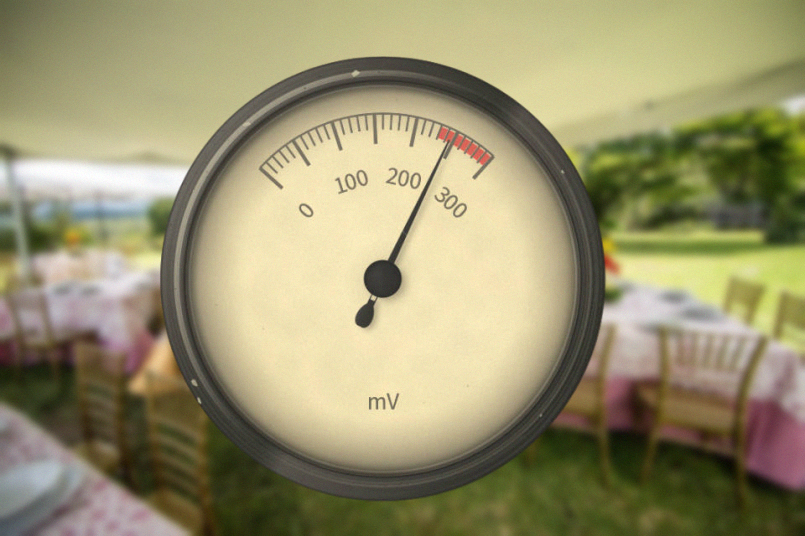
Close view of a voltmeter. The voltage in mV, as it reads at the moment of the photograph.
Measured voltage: 245 mV
